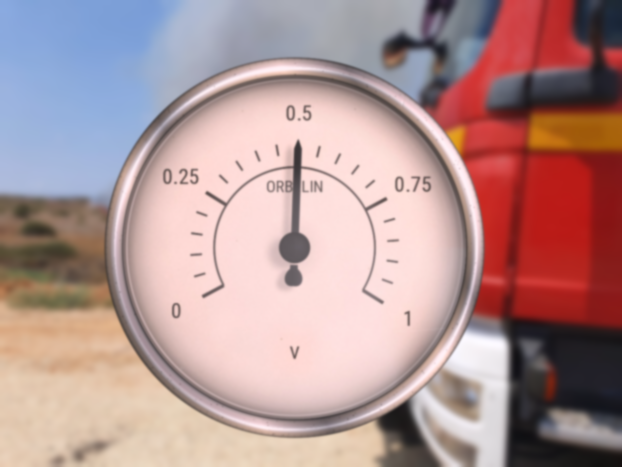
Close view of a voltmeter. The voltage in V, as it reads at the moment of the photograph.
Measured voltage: 0.5 V
